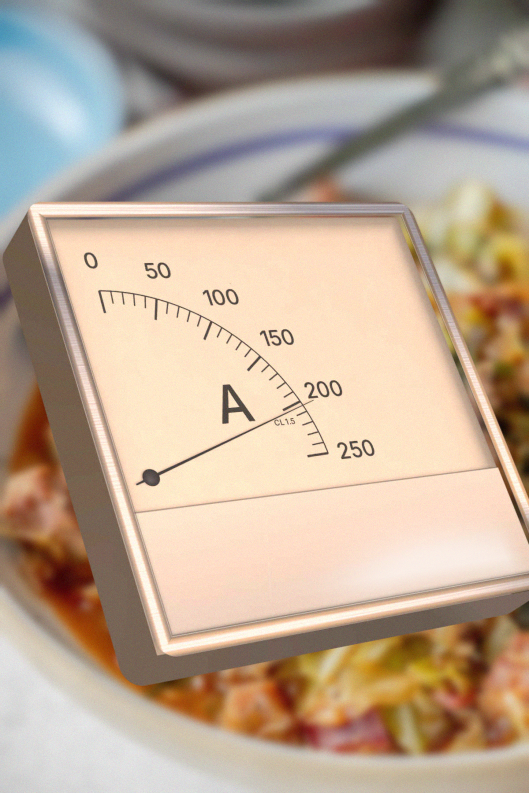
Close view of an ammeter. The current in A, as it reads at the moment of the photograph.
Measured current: 205 A
